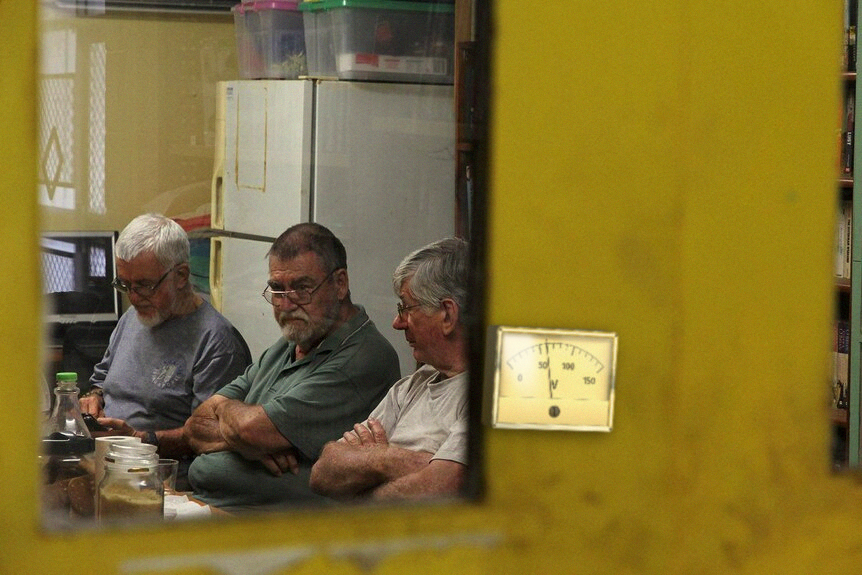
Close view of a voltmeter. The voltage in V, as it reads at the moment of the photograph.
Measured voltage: 60 V
